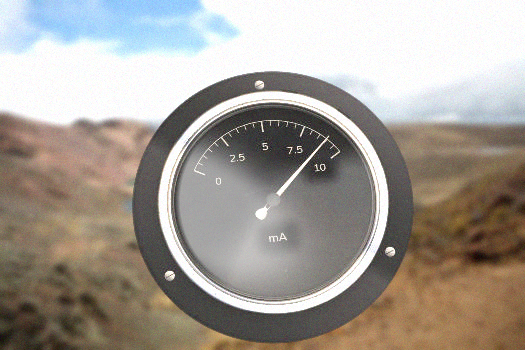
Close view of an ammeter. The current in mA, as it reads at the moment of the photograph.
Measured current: 9 mA
